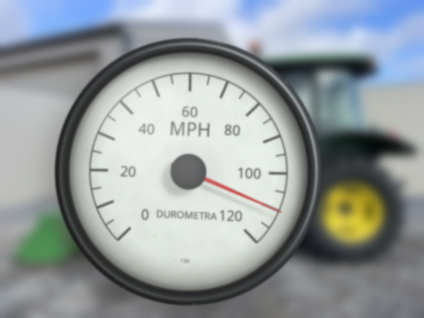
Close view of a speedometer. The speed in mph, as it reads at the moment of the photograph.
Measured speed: 110 mph
